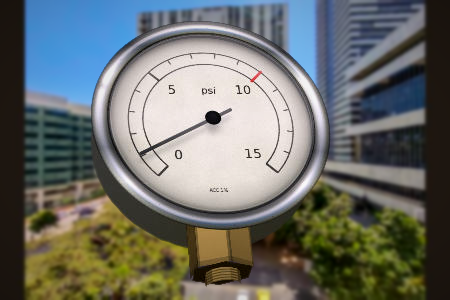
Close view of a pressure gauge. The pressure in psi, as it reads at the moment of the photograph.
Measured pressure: 1 psi
